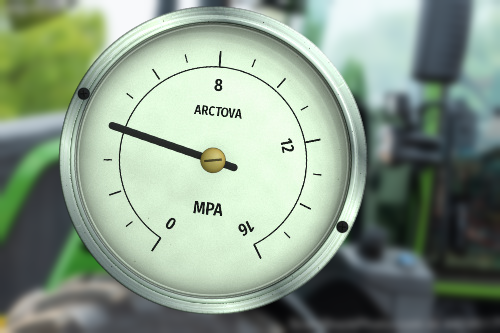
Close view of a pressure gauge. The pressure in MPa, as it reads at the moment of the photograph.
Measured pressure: 4 MPa
